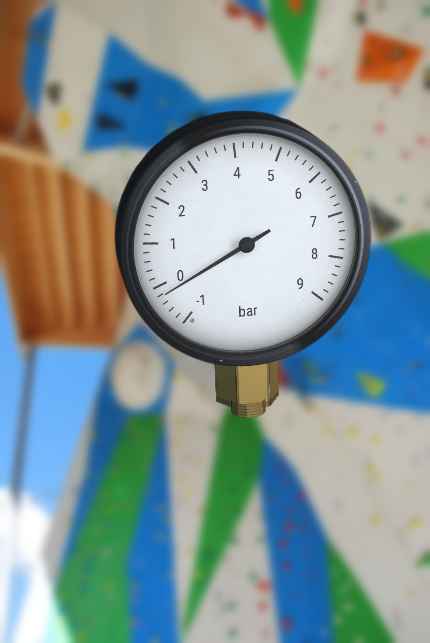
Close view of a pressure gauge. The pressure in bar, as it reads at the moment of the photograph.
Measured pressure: -0.2 bar
